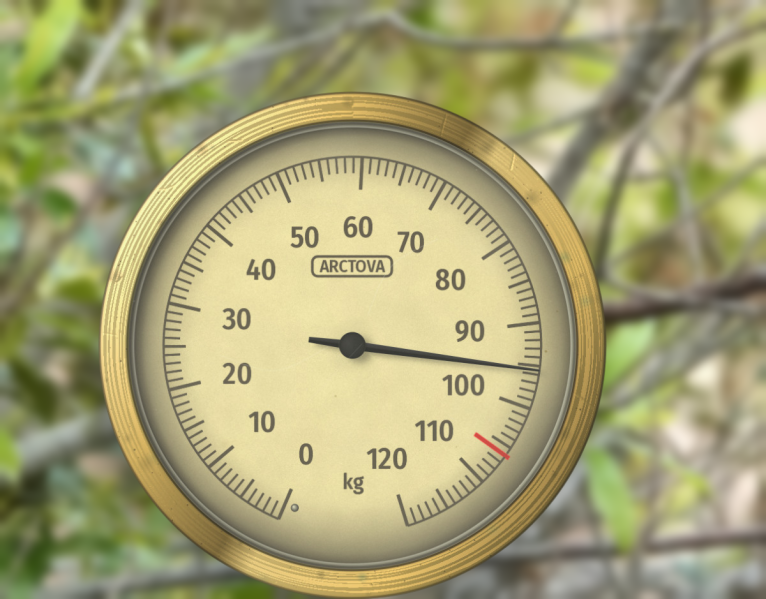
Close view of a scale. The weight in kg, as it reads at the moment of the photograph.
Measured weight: 95.5 kg
